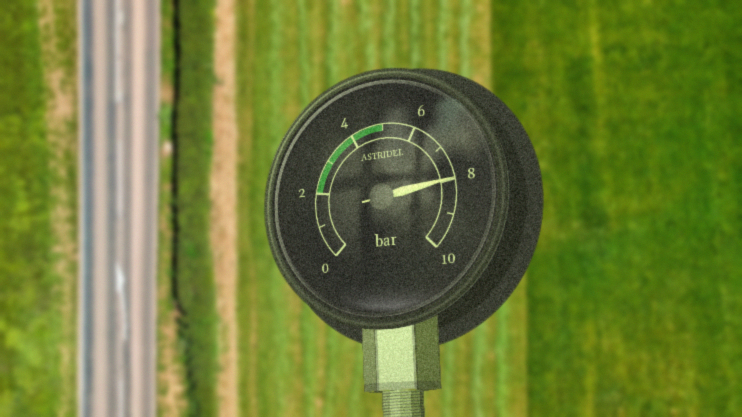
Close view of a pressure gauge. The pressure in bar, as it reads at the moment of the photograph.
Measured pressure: 8 bar
